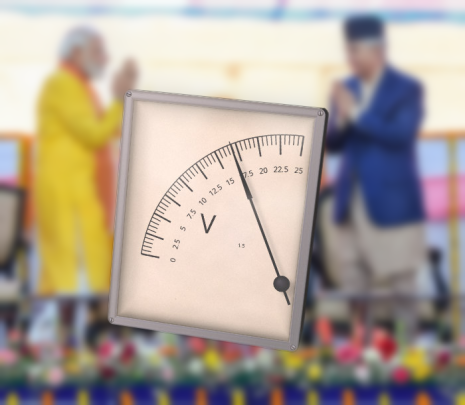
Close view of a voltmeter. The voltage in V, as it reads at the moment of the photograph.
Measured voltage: 17 V
